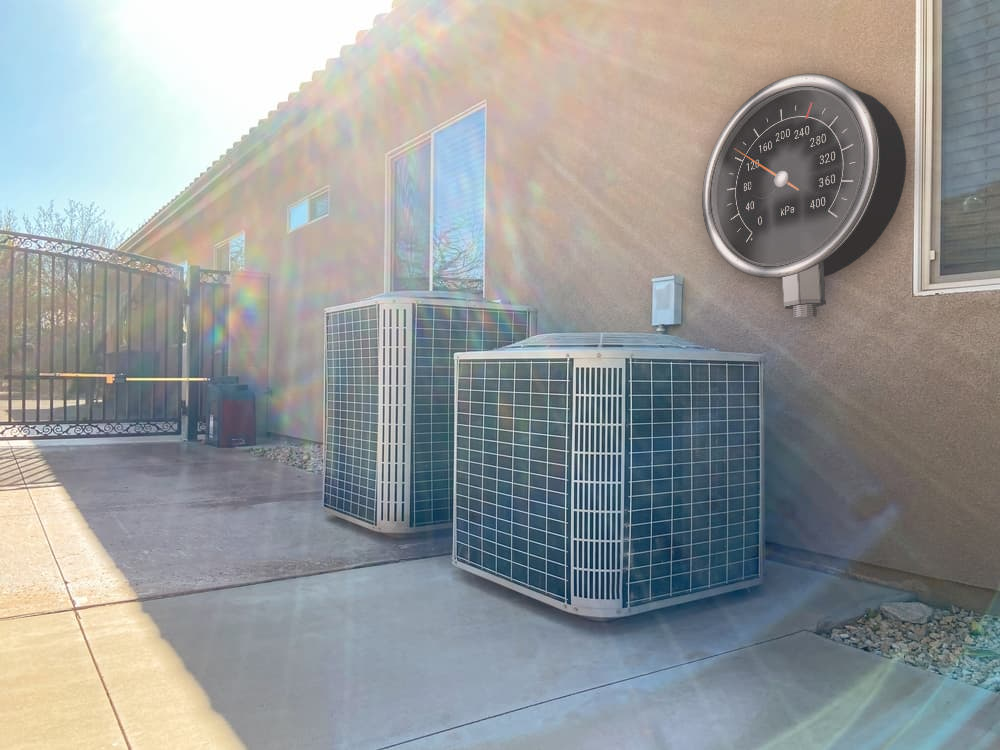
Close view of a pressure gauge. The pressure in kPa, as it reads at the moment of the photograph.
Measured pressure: 130 kPa
